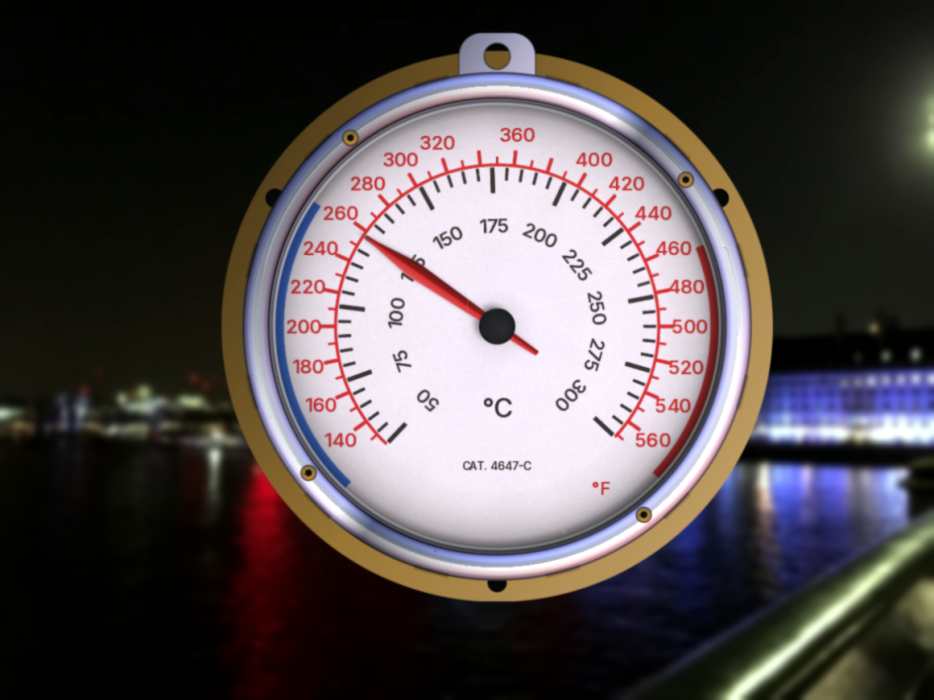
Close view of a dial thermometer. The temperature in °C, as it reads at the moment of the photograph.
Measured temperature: 125 °C
